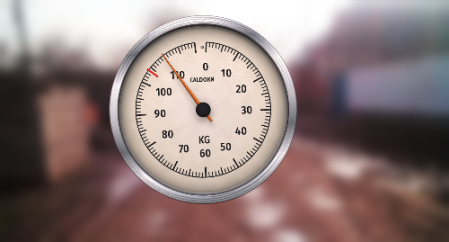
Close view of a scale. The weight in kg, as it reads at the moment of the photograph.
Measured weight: 110 kg
